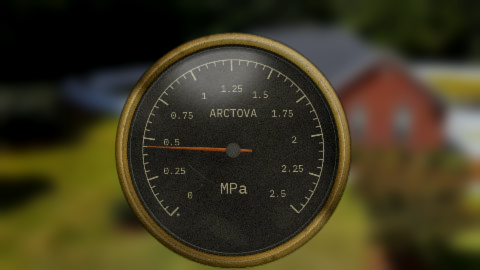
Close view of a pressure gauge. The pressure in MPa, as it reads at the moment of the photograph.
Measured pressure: 0.45 MPa
